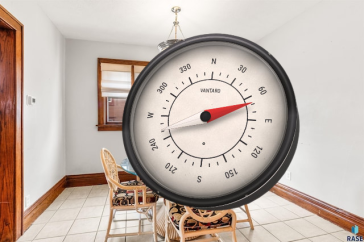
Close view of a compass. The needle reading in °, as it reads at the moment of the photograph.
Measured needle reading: 70 °
